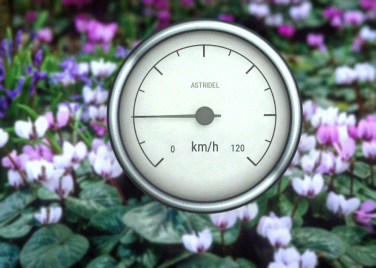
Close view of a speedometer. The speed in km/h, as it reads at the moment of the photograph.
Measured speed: 20 km/h
